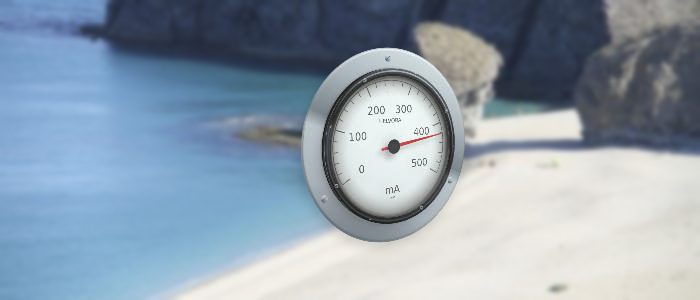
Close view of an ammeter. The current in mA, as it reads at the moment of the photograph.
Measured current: 420 mA
